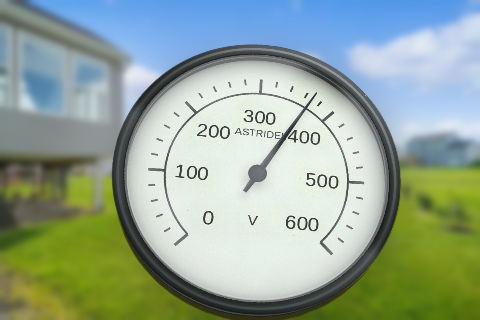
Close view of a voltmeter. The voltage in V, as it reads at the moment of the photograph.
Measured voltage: 370 V
